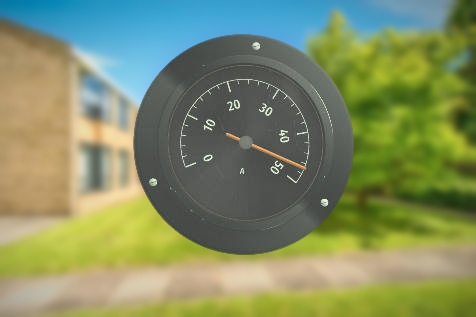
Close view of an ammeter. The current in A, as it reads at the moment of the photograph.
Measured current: 47 A
